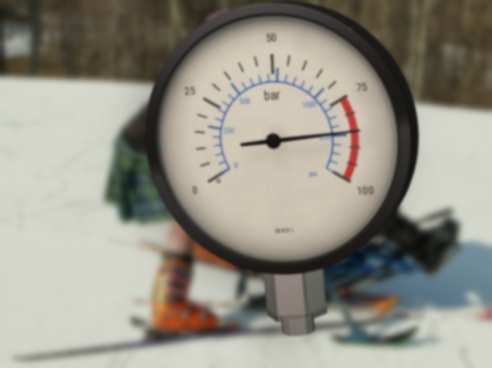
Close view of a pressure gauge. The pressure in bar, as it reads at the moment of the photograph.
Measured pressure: 85 bar
